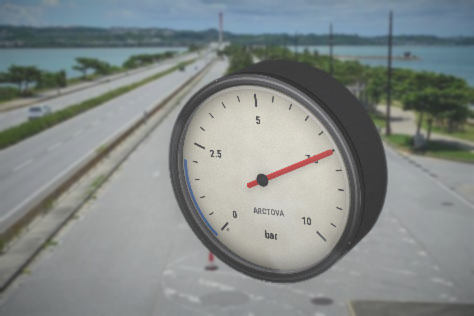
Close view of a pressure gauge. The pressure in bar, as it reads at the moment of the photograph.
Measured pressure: 7.5 bar
